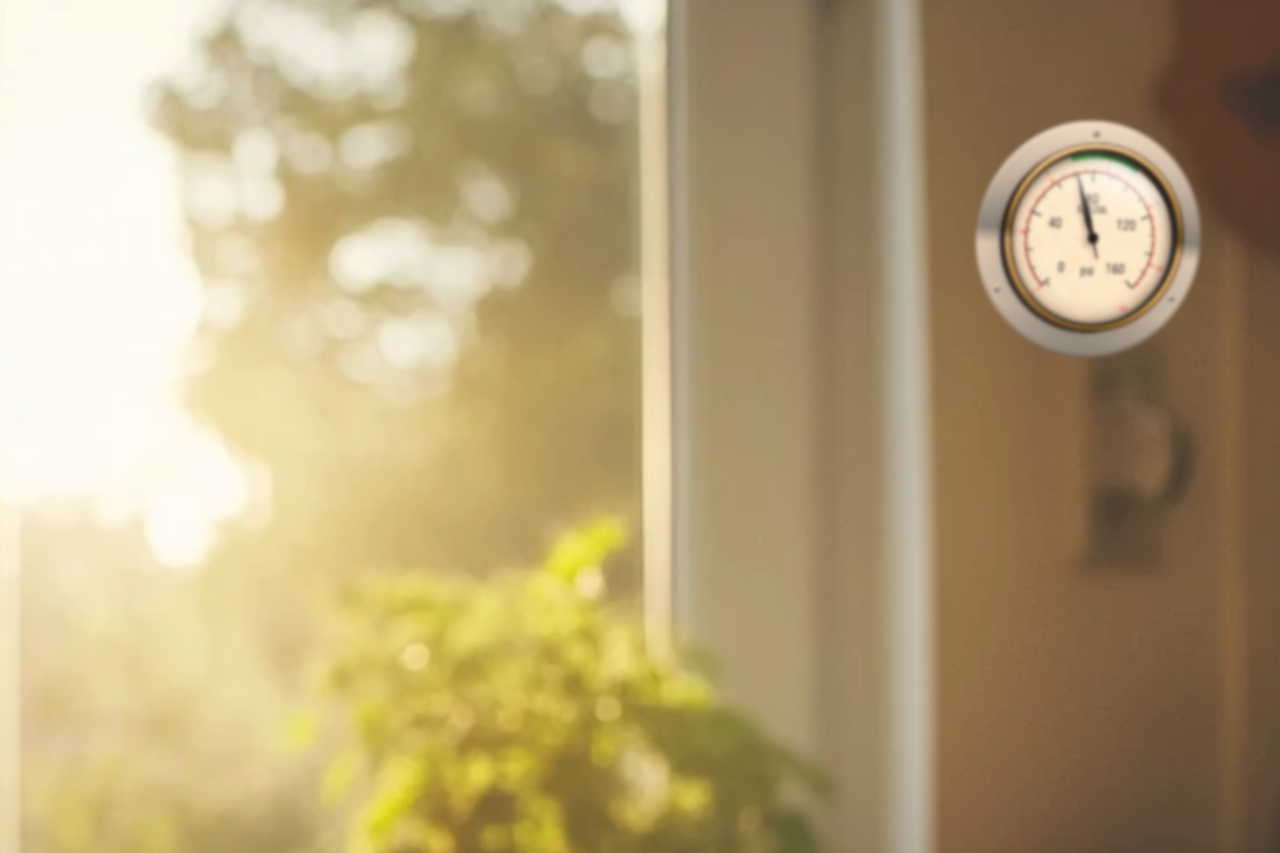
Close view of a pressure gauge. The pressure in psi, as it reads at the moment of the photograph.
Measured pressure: 70 psi
